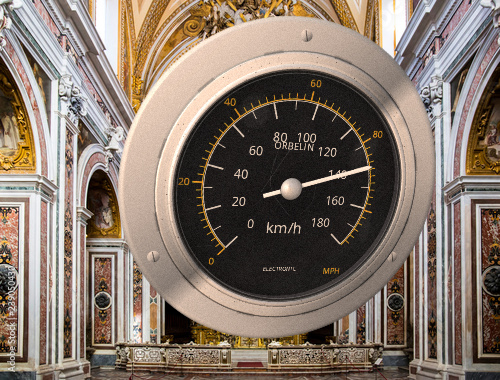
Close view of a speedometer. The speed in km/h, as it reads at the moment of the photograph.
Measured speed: 140 km/h
